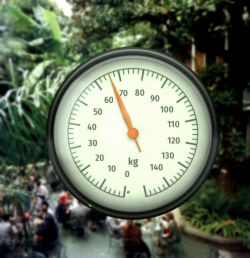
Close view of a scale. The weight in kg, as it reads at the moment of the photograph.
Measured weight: 66 kg
